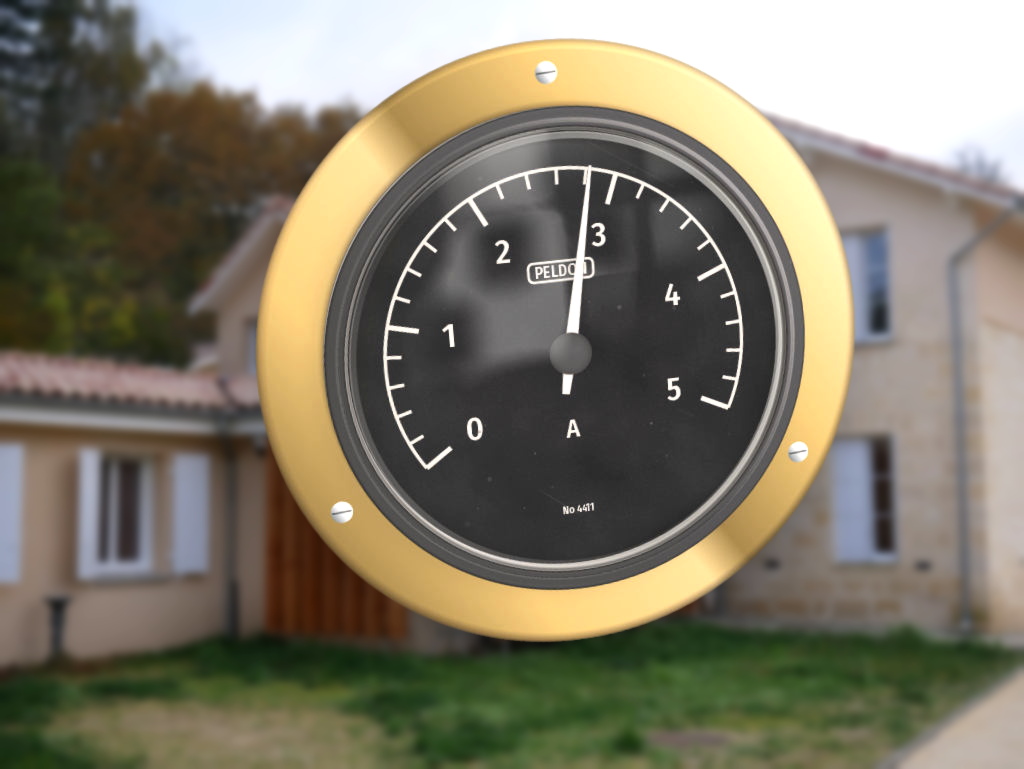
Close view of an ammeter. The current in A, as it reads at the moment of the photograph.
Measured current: 2.8 A
